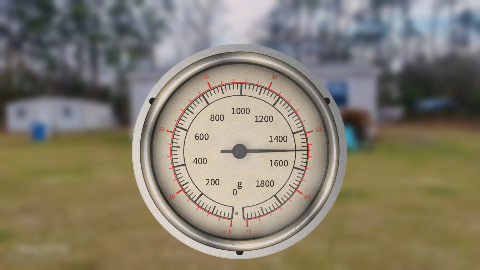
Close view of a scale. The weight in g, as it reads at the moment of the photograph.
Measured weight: 1500 g
